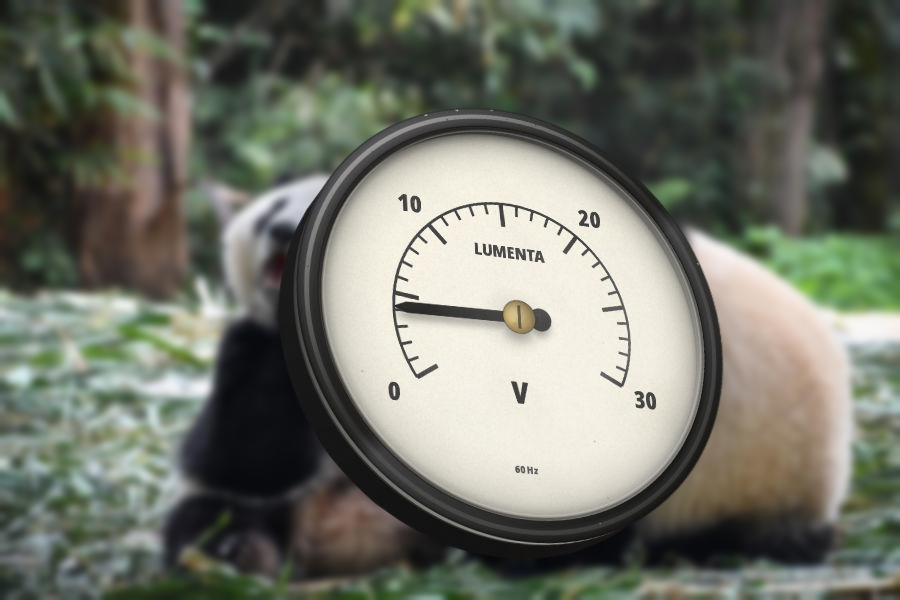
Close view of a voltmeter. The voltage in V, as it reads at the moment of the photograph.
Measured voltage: 4 V
